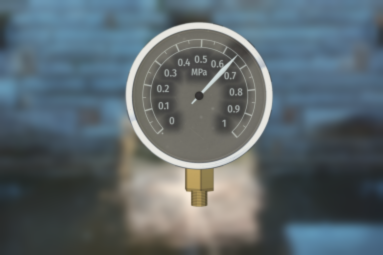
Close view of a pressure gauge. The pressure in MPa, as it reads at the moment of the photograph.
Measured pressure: 0.65 MPa
